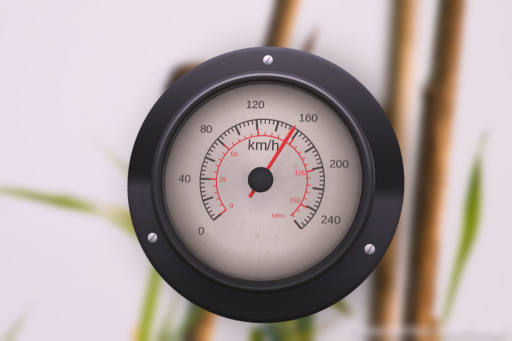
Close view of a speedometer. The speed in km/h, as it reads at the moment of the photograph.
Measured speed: 156 km/h
